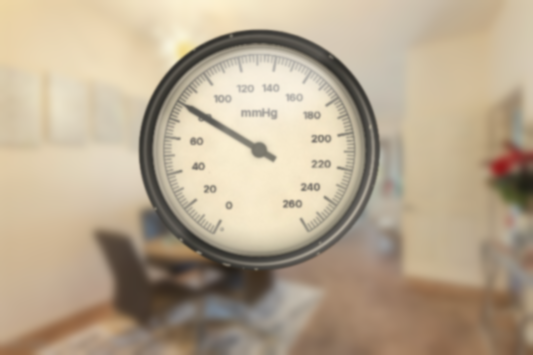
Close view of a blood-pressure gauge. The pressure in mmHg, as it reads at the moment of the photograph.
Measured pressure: 80 mmHg
